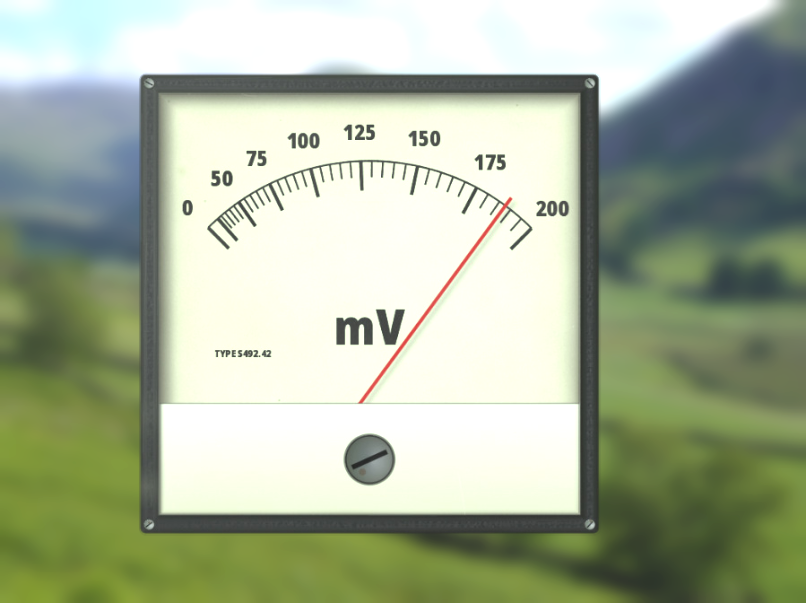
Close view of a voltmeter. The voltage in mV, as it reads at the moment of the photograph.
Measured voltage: 187.5 mV
